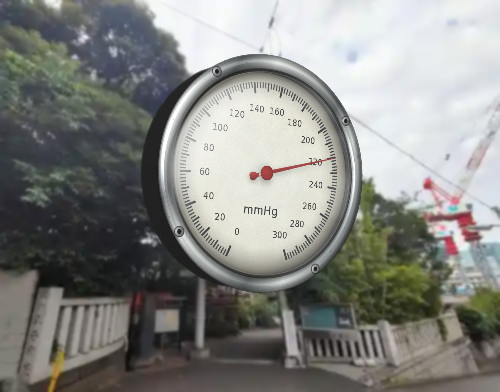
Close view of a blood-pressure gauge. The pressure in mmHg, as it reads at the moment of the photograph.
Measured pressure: 220 mmHg
